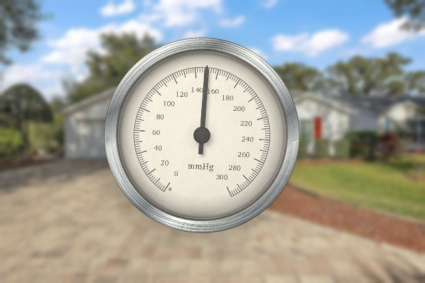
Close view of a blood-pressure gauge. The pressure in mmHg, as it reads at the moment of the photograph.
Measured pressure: 150 mmHg
